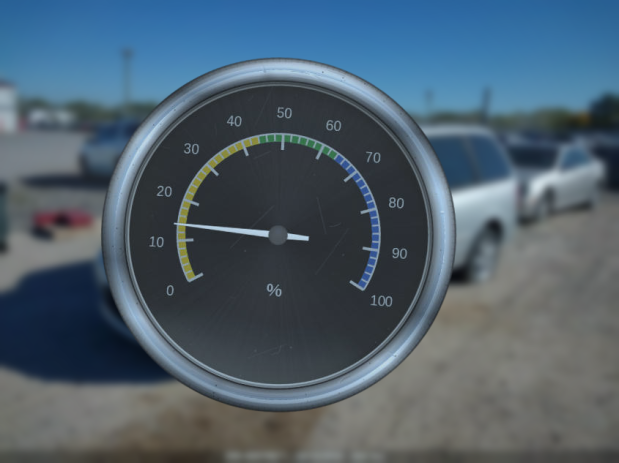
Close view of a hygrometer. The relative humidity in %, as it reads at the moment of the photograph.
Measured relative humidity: 14 %
